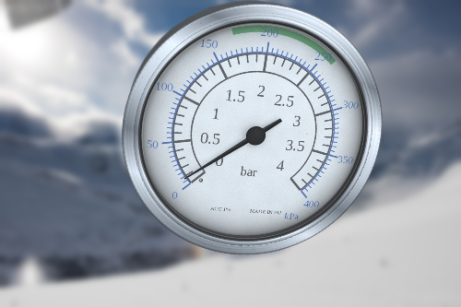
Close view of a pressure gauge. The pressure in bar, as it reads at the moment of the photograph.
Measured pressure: 0.1 bar
